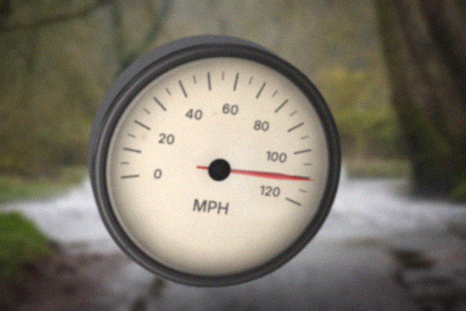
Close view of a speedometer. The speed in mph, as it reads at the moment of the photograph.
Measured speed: 110 mph
